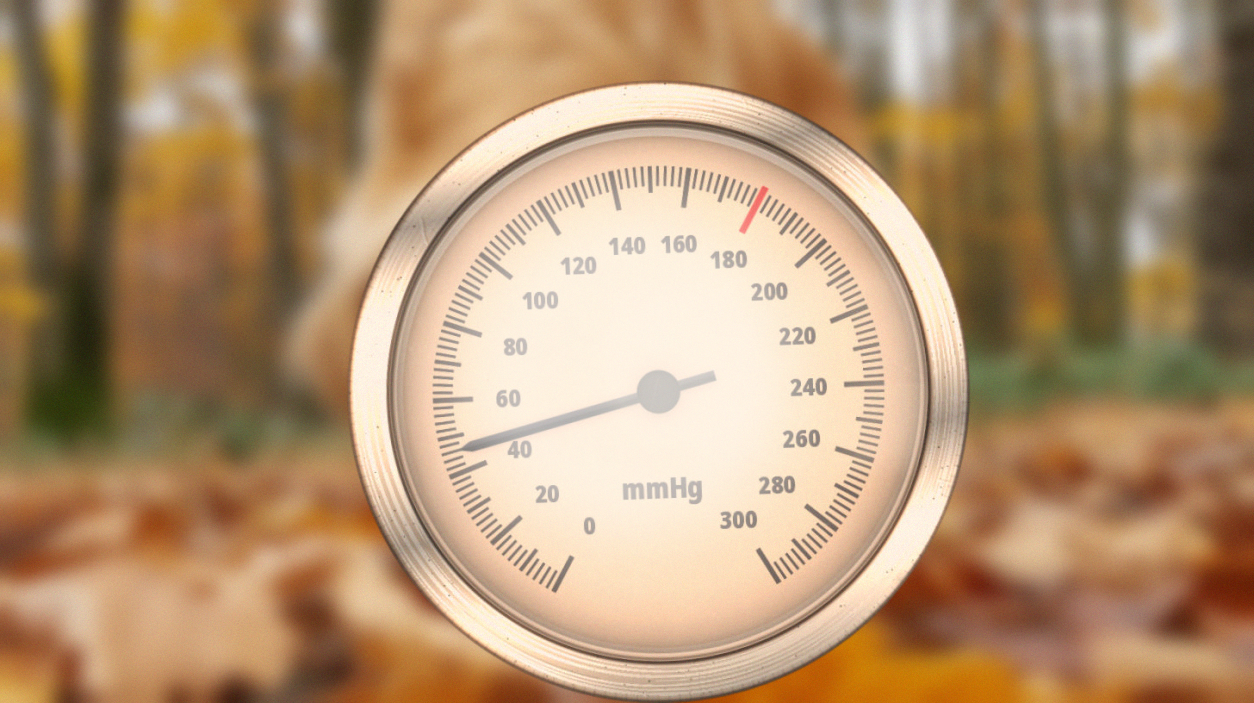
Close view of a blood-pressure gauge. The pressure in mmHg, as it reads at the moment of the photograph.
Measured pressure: 46 mmHg
